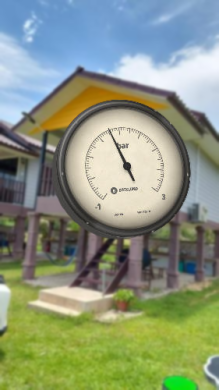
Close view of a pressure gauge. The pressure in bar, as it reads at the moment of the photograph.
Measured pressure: 0.75 bar
